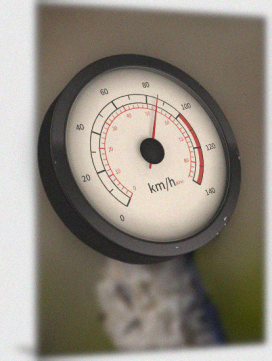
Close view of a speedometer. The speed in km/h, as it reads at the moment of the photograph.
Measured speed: 85 km/h
